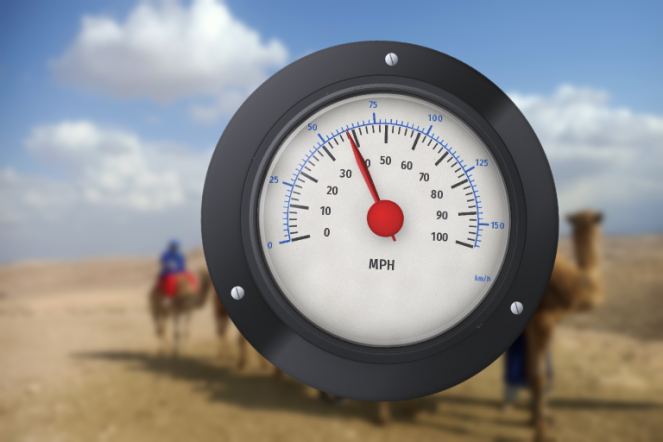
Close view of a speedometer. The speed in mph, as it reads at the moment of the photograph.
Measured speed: 38 mph
